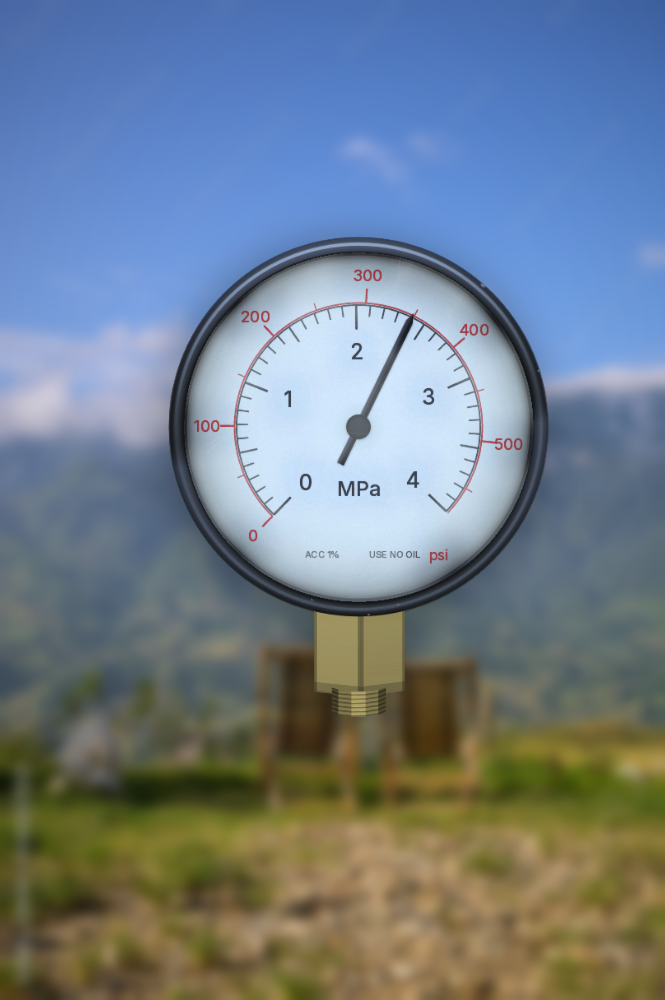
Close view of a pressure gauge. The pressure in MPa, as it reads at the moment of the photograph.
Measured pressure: 2.4 MPa
